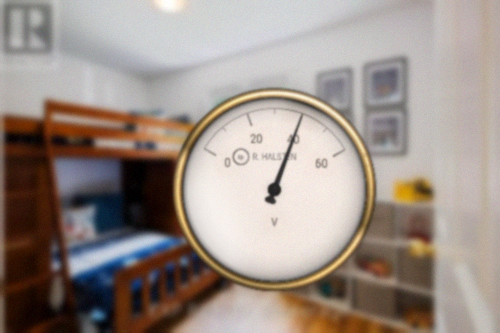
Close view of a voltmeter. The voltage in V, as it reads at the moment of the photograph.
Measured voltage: 40 V
